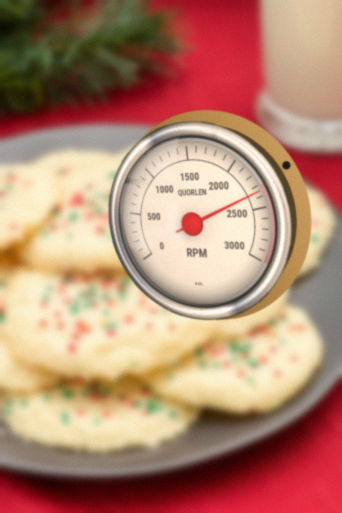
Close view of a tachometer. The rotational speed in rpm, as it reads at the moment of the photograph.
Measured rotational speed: 2350 rpm
